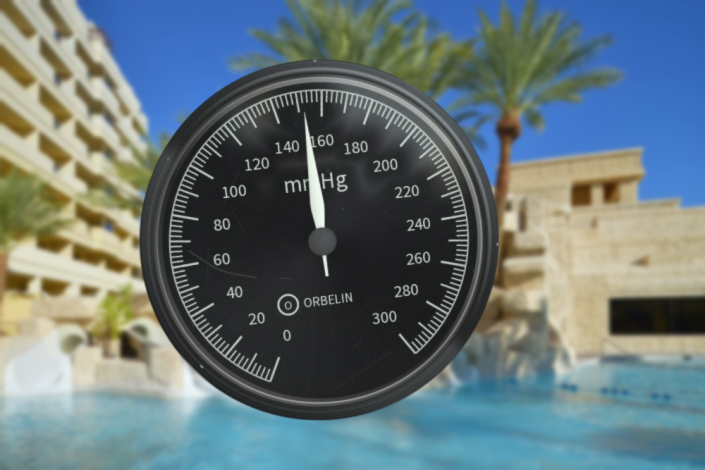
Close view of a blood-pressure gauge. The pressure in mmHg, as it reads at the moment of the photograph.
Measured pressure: 152 mmHg
